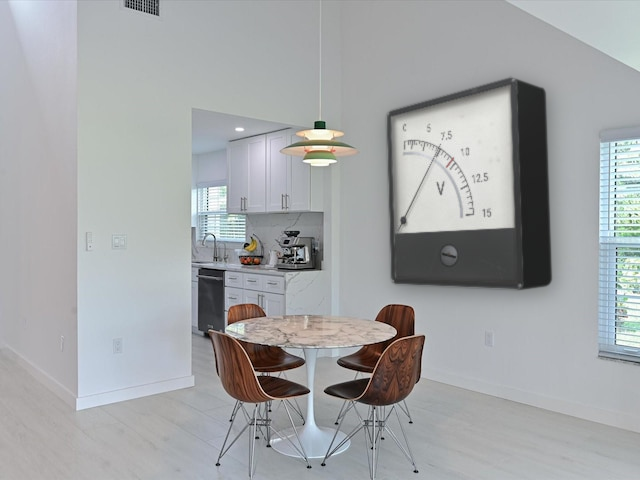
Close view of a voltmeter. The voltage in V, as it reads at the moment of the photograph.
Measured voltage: 7.5 V
